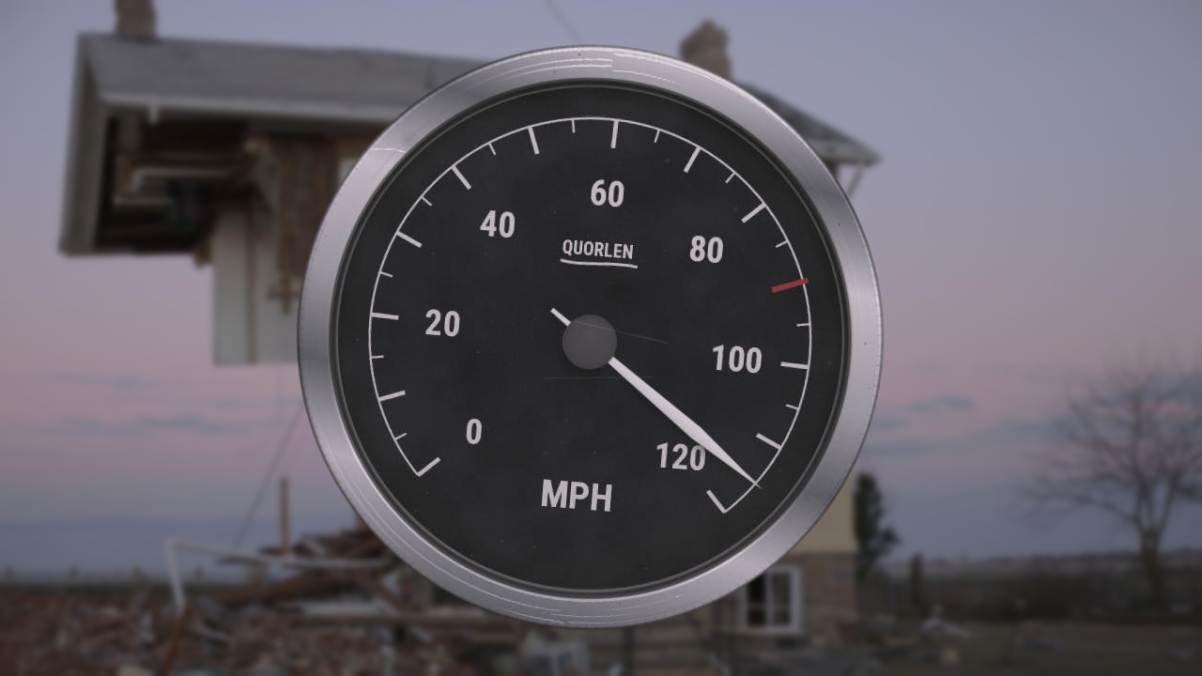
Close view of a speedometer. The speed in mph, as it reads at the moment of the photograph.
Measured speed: 115 mph
